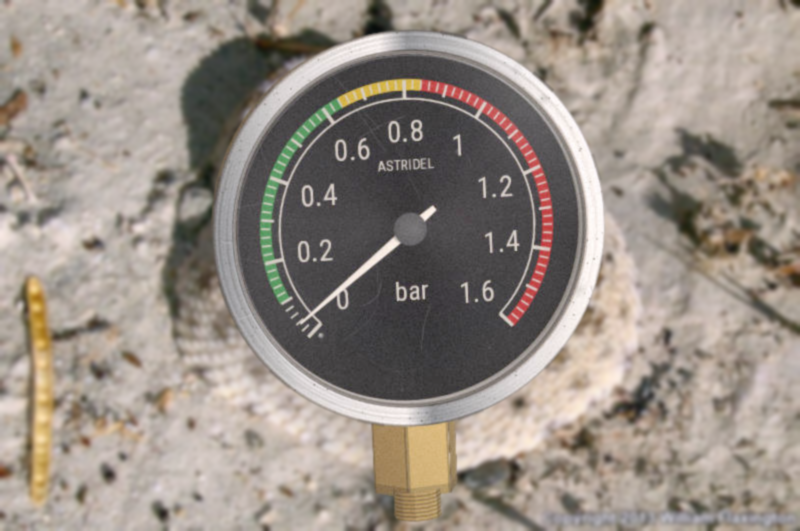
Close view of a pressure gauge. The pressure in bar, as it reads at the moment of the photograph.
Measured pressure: 0.04 bar
